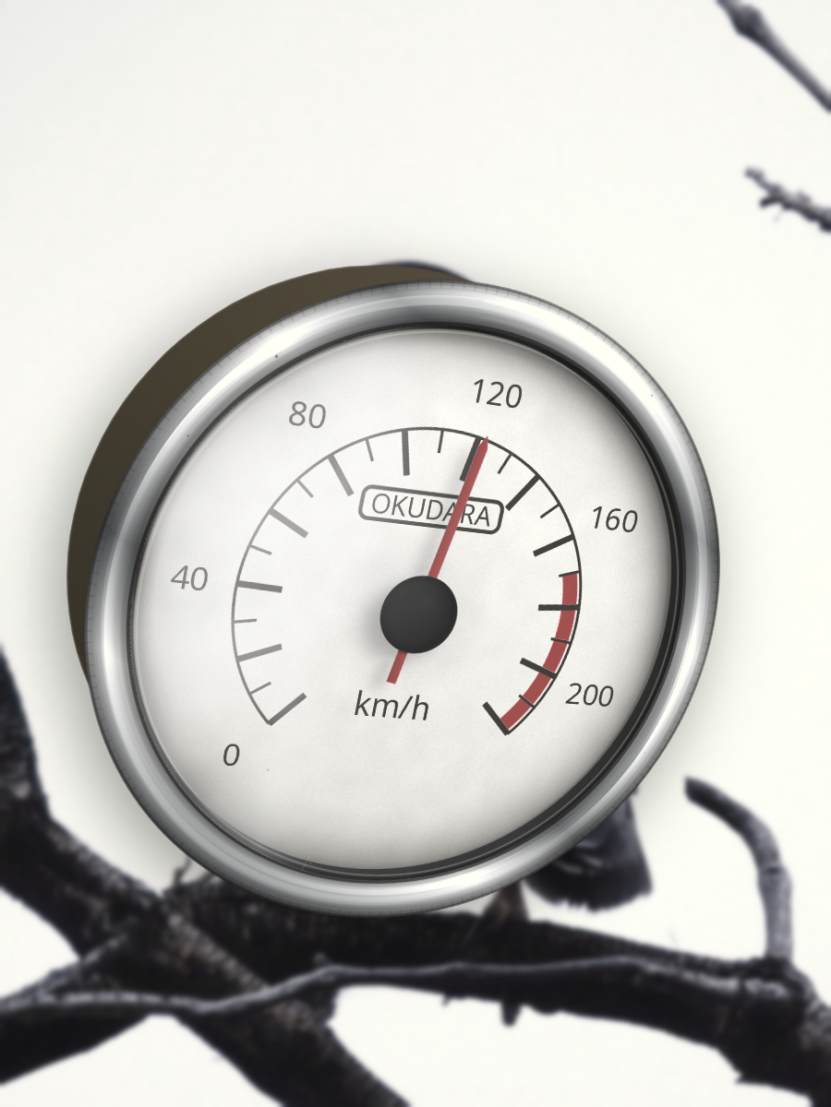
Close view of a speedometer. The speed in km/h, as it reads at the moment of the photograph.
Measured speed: 120 km/h
